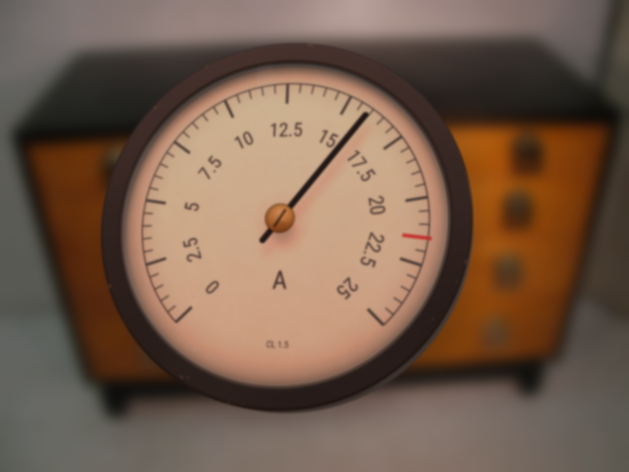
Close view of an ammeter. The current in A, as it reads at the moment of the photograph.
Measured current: 16 A
